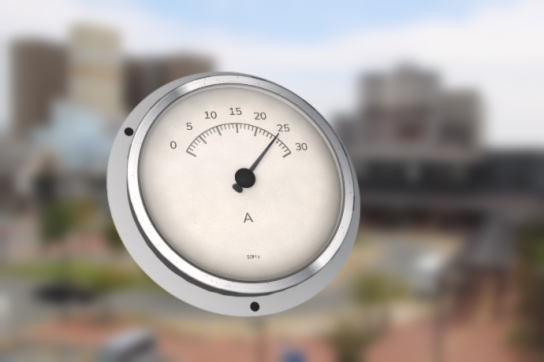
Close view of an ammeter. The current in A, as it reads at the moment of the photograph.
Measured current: 25 A
